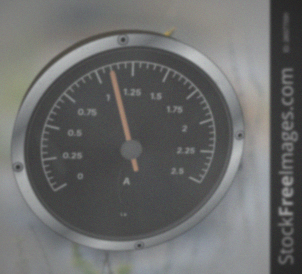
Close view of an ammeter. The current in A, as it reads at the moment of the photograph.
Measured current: 1.1 A
